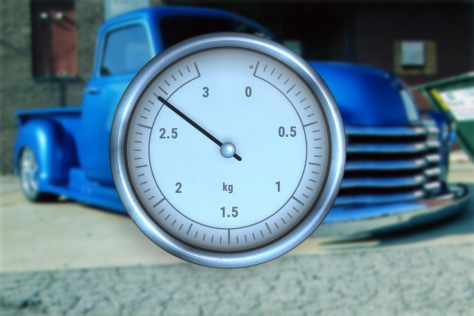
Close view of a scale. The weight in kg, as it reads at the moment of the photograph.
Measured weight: 2.7 kg
